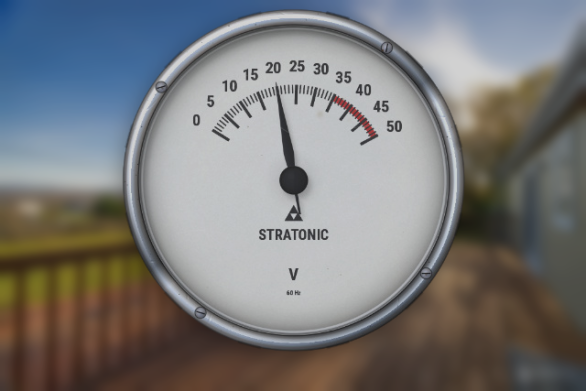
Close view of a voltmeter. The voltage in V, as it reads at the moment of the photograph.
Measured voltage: 20 V
